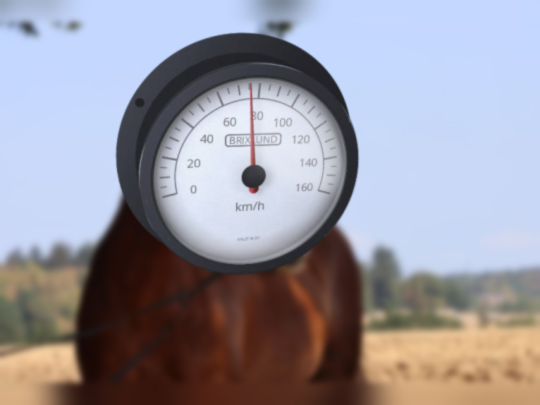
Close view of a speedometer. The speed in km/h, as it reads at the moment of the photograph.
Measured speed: 75 km/h
